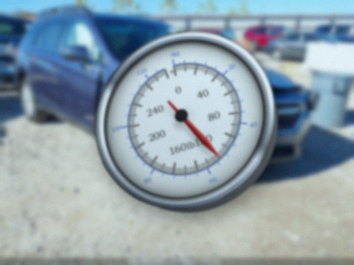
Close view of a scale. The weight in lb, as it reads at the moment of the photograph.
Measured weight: 120 lb
